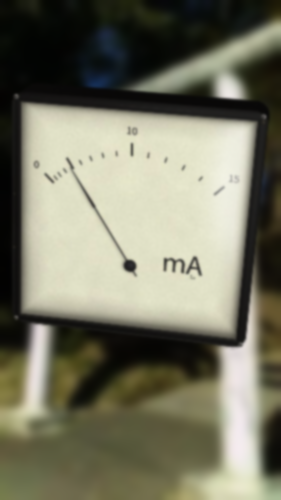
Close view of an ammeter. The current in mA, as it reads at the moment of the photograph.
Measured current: 5 mA
